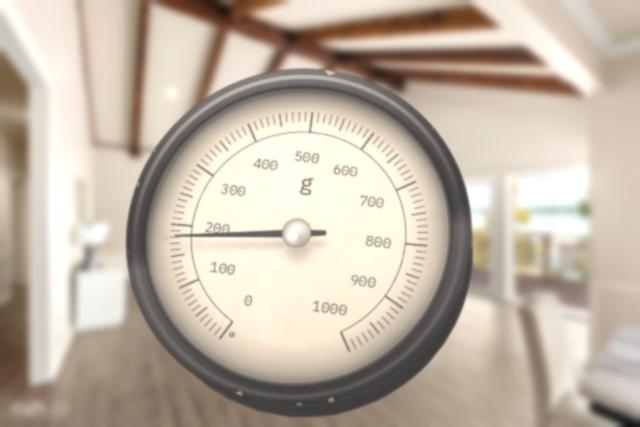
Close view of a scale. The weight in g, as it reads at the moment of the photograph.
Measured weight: 180 g
